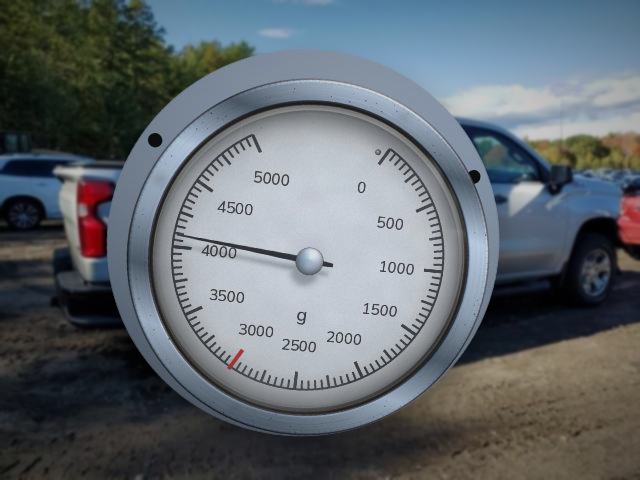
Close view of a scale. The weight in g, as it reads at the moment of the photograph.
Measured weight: 4100 g
